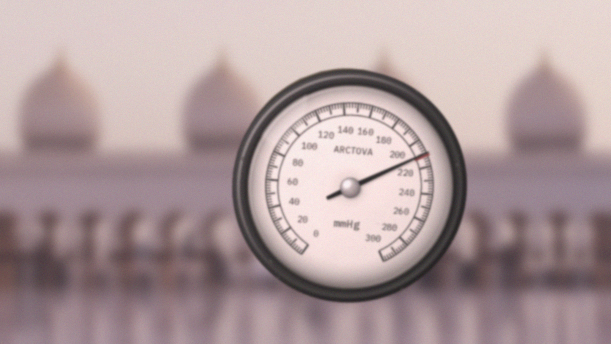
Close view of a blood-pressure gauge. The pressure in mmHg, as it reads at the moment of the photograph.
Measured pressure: 210 mmHg
